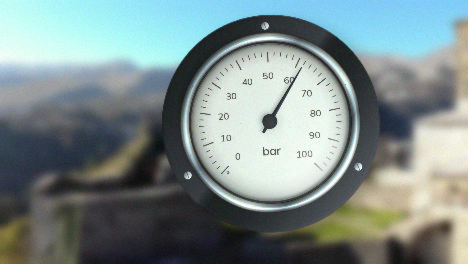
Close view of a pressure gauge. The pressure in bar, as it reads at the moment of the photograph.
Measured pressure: 62 bar
